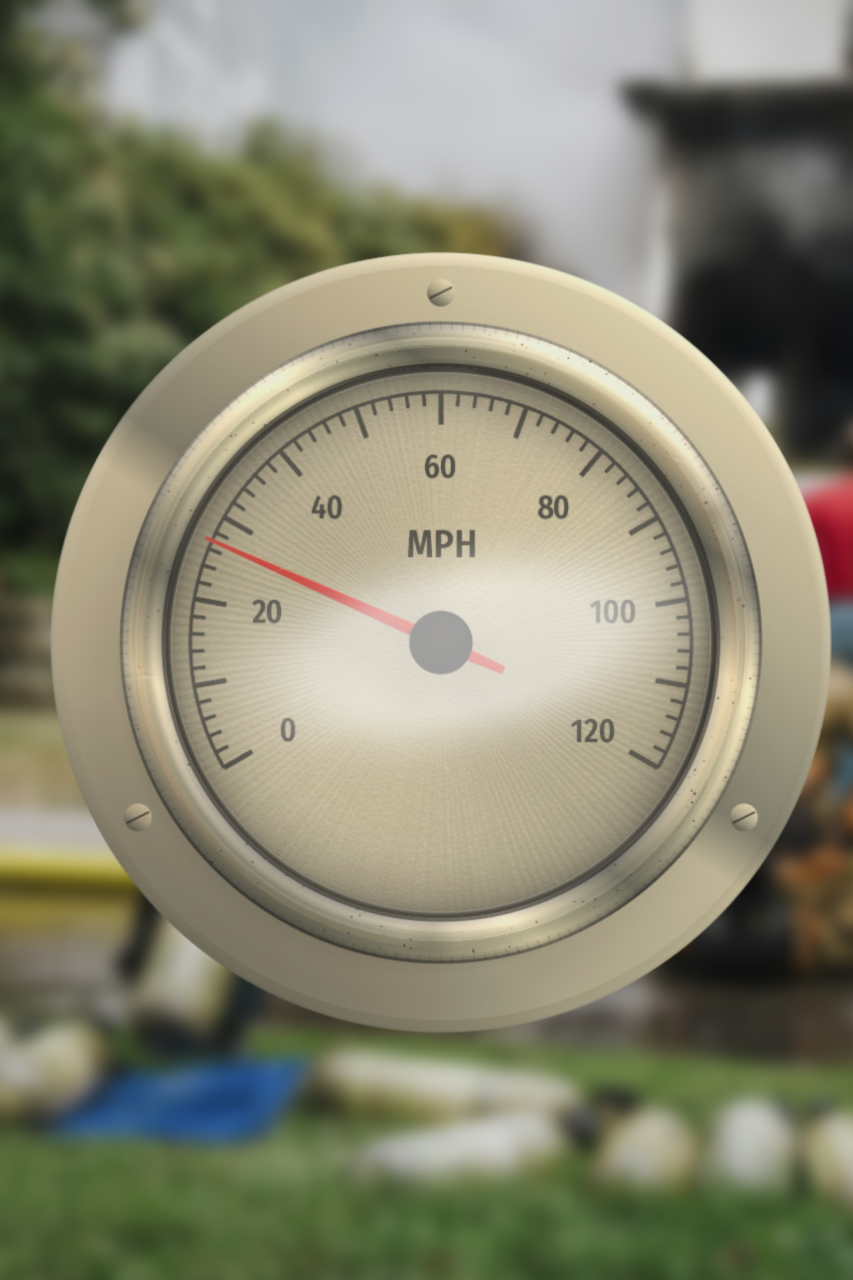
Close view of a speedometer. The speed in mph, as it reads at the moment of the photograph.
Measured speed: 27 mph
